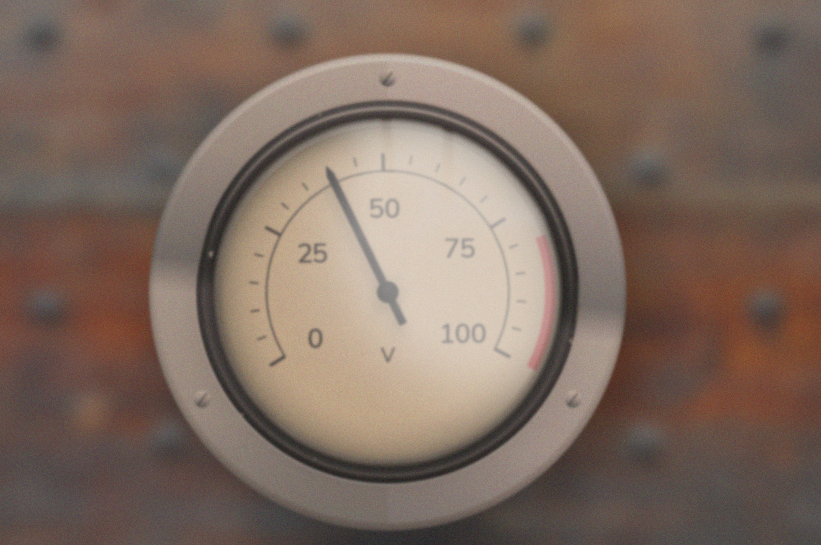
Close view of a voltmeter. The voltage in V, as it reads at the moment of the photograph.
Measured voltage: 40 V
